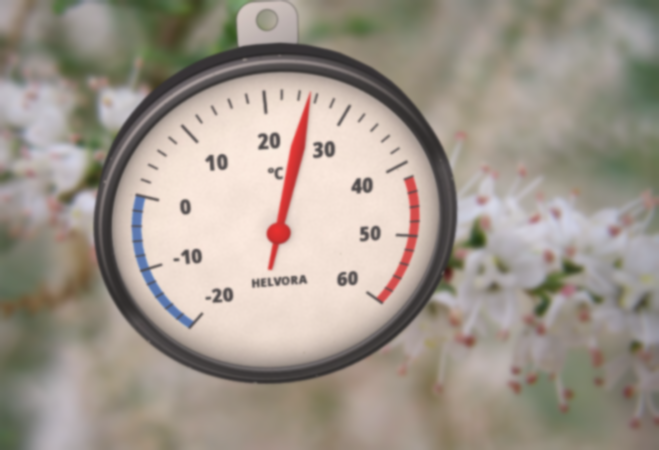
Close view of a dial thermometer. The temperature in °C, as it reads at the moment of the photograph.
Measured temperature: 25 °C
